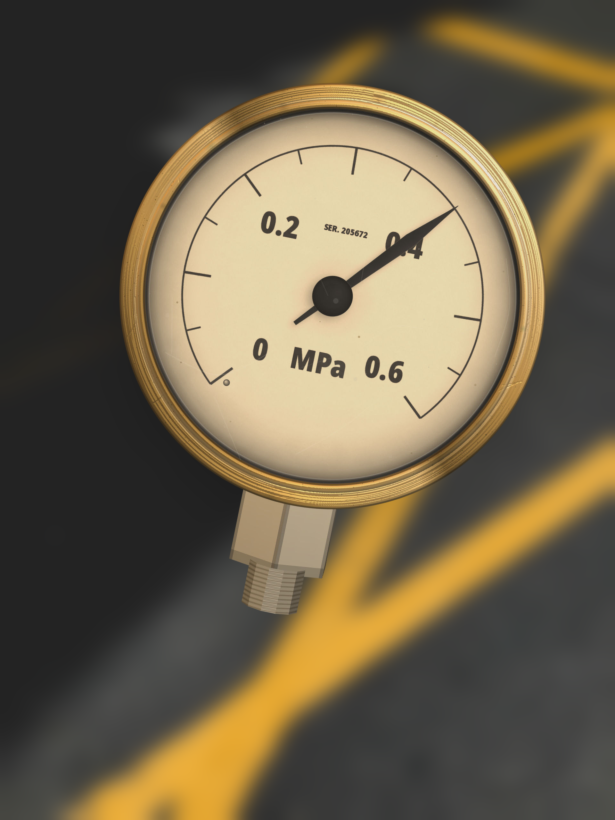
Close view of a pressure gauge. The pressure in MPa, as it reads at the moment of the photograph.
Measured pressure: 0.4 MPa
